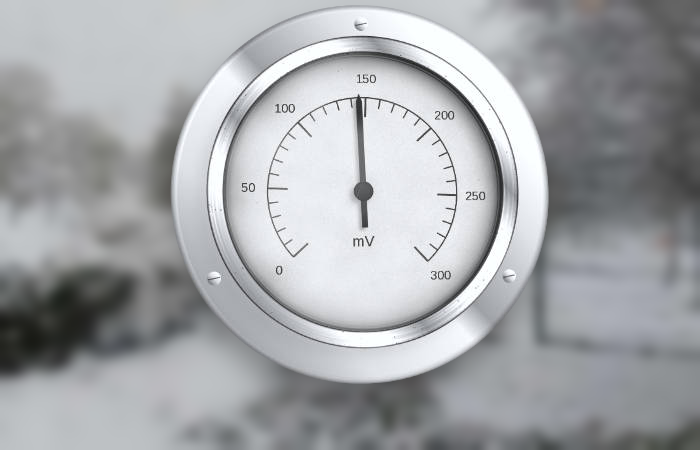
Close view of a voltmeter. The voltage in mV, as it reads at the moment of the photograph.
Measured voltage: 145 mV
